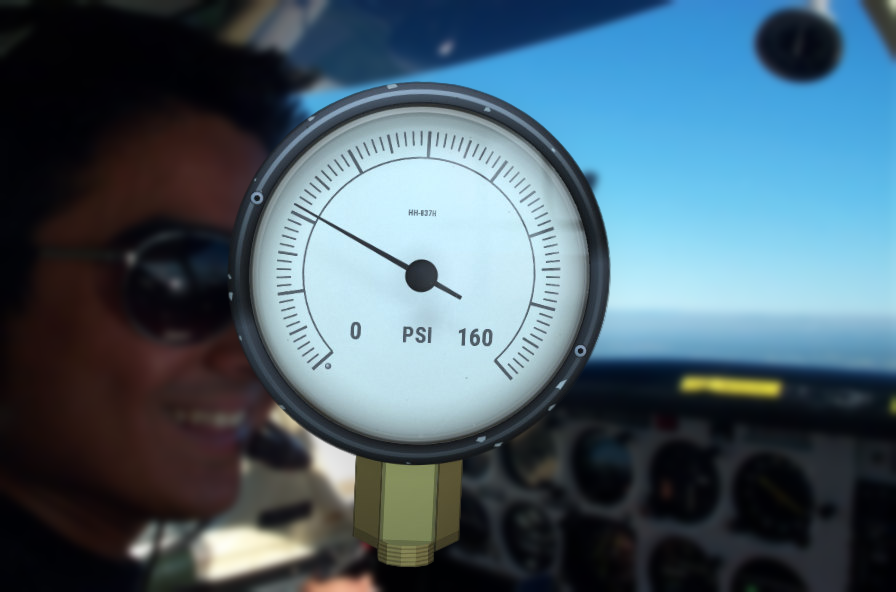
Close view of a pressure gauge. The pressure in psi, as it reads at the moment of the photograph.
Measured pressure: 42 psi
